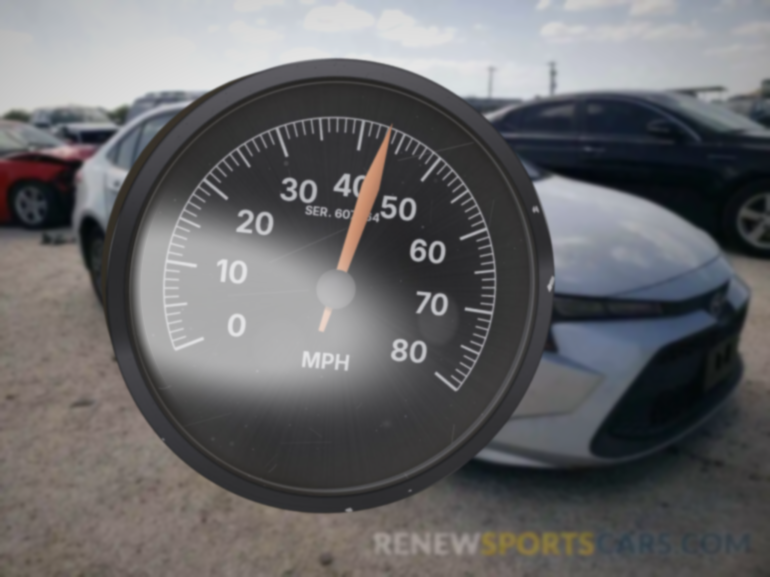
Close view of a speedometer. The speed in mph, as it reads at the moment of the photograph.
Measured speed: 43 mph
